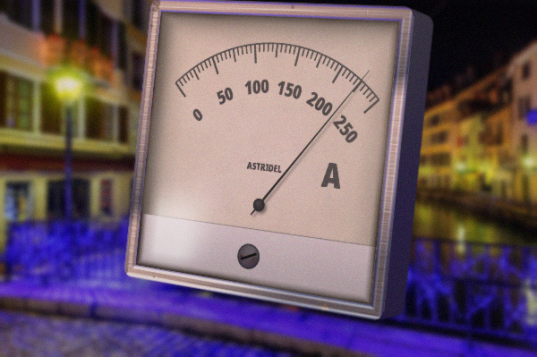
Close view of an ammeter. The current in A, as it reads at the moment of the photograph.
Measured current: 225 A
